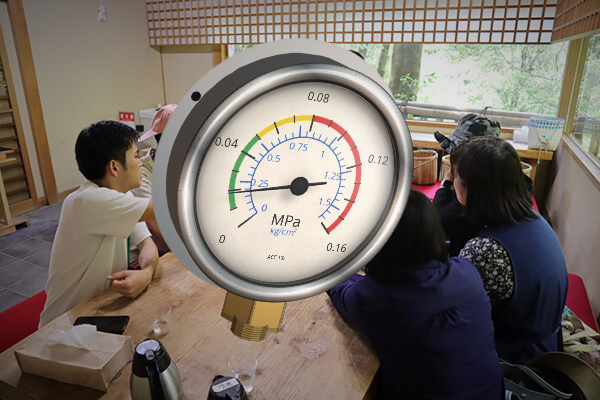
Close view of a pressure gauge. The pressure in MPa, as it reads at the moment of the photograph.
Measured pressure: 0.02 MPa
